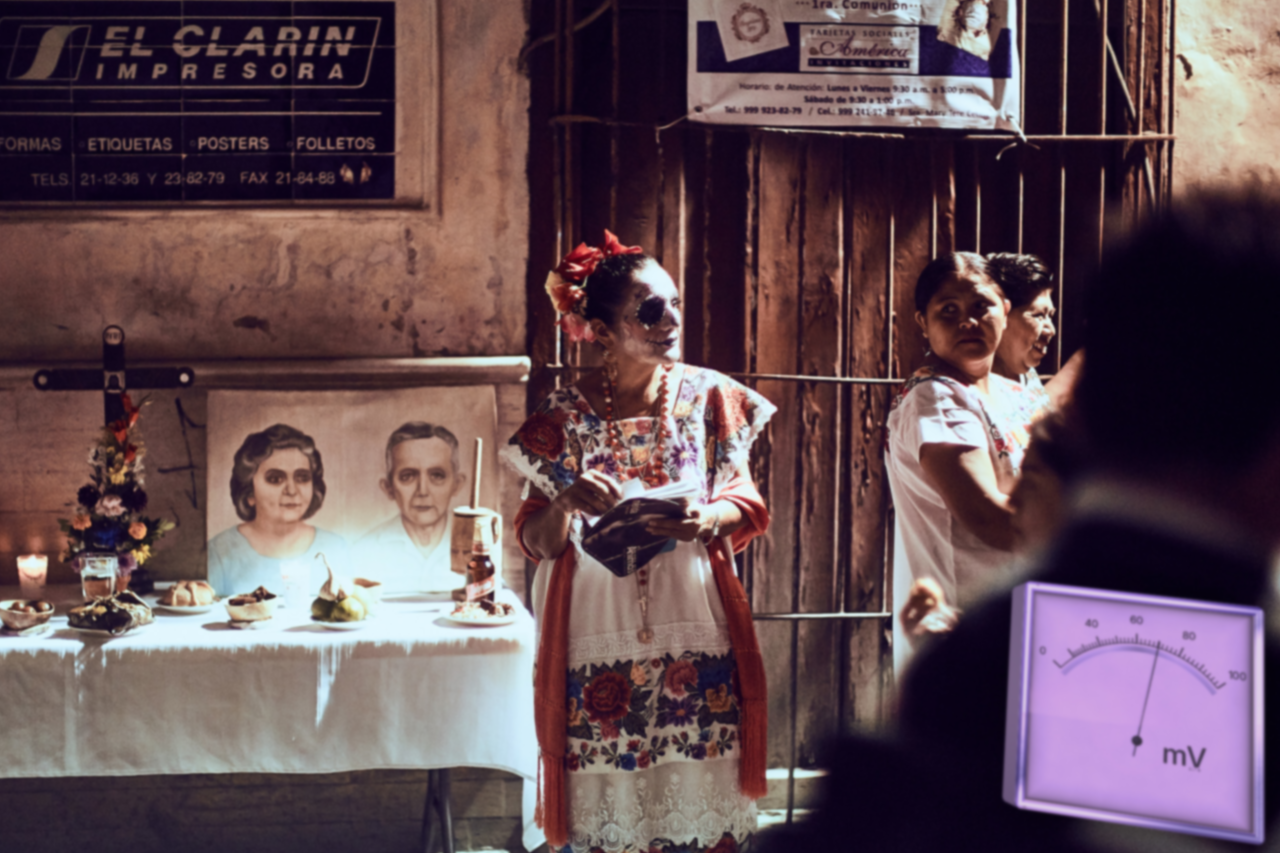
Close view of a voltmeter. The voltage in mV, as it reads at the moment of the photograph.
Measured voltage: 70 mV
